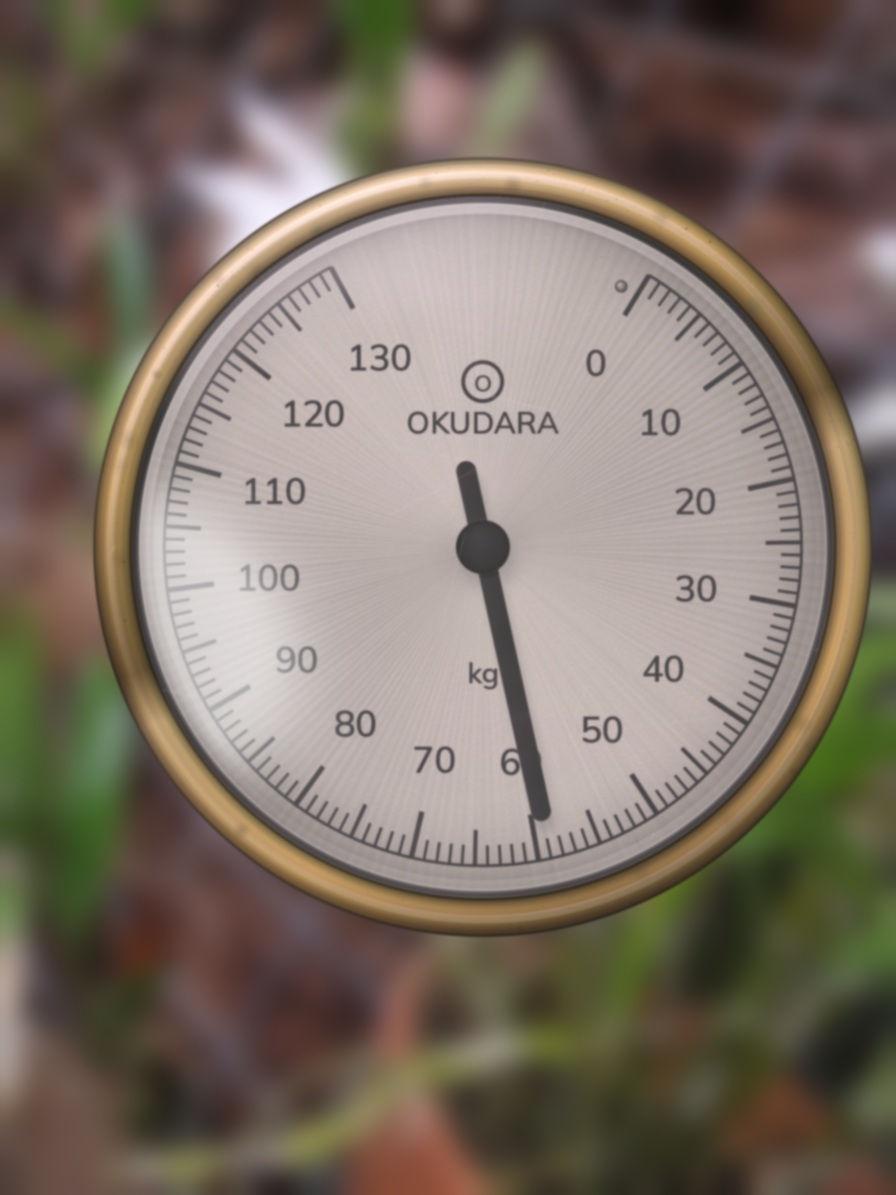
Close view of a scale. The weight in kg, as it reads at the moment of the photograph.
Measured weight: 59 kg
